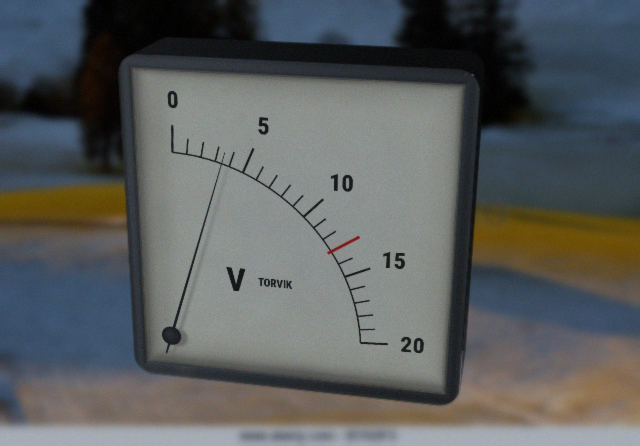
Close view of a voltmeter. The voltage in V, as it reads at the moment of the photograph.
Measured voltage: 3.5 V
